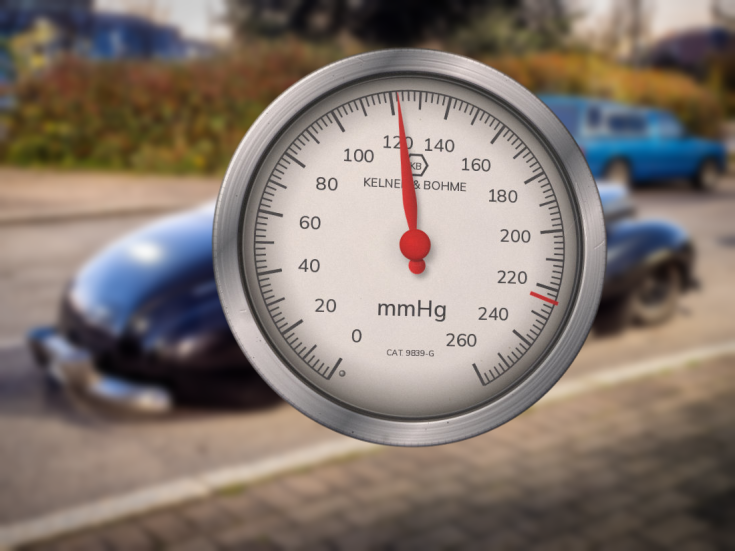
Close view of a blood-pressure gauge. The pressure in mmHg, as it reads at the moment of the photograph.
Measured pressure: 122 mmHg
